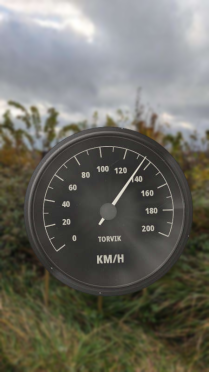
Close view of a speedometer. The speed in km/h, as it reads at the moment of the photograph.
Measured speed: 135 km/h
